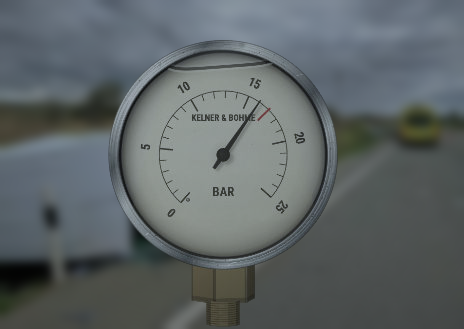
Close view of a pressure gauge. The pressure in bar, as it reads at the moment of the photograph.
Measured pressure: 16 bar
